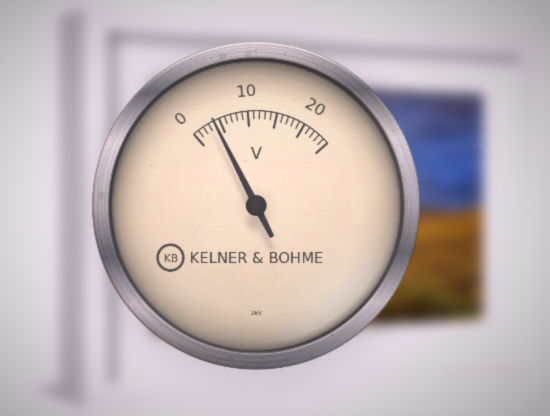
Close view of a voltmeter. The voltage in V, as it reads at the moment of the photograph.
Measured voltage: 4 V
